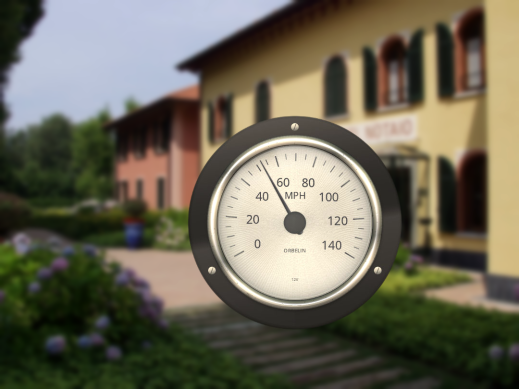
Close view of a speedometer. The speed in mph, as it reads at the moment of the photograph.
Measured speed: 52.5 mph
